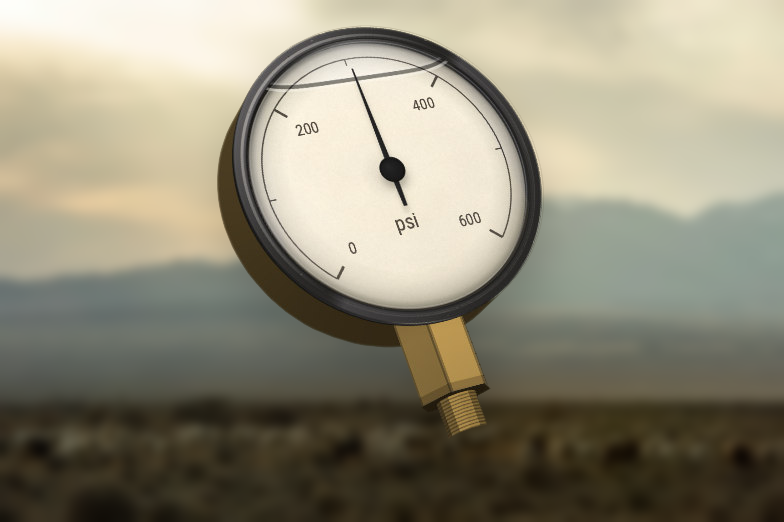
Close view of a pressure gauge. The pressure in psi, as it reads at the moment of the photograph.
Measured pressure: 300 psi
